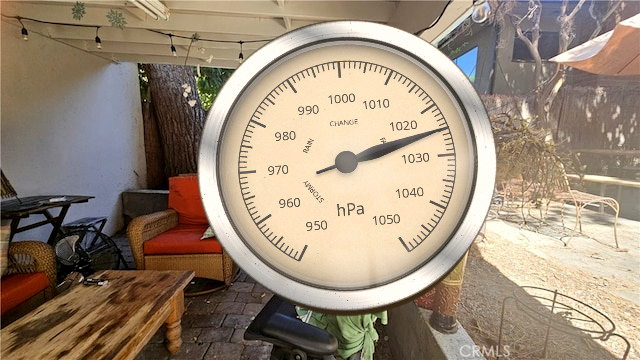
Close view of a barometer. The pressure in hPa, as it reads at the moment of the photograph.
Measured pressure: 1025 hPa
